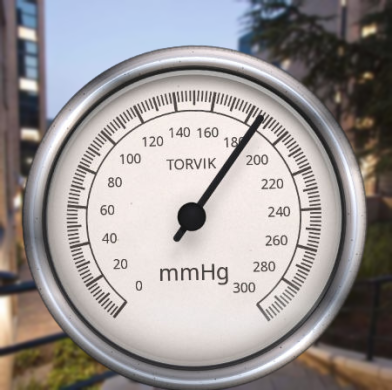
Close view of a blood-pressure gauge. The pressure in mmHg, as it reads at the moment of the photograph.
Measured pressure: 186 mmHg
